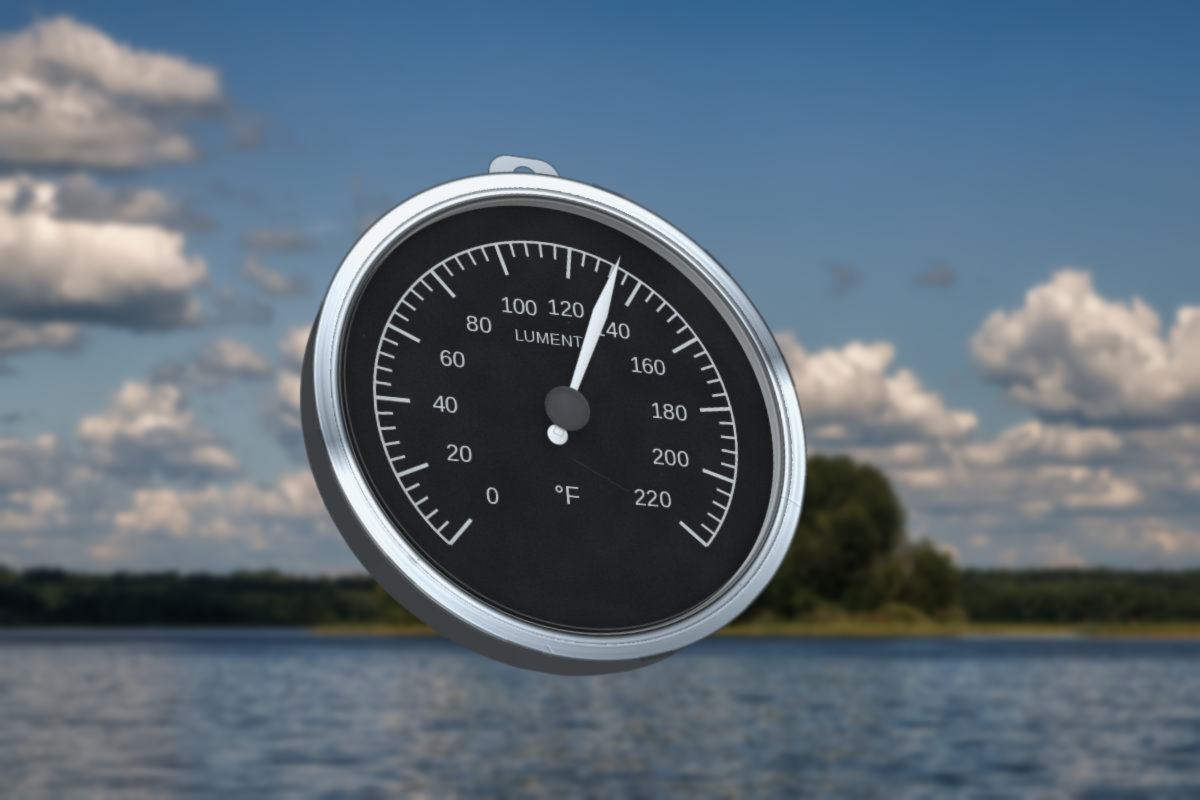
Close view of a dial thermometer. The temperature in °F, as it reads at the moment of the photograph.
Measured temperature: 132 °F
